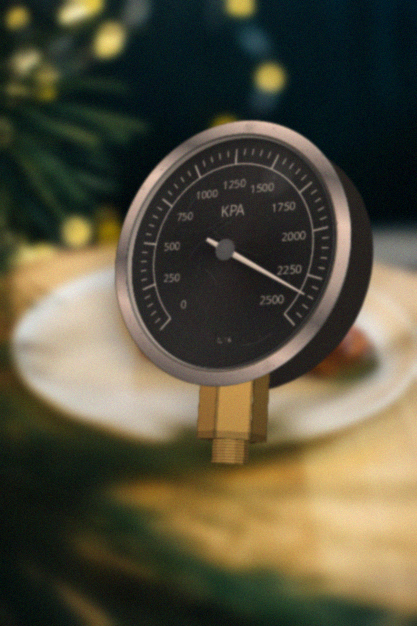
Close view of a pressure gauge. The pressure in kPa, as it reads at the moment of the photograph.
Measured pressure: 2350 kPa
